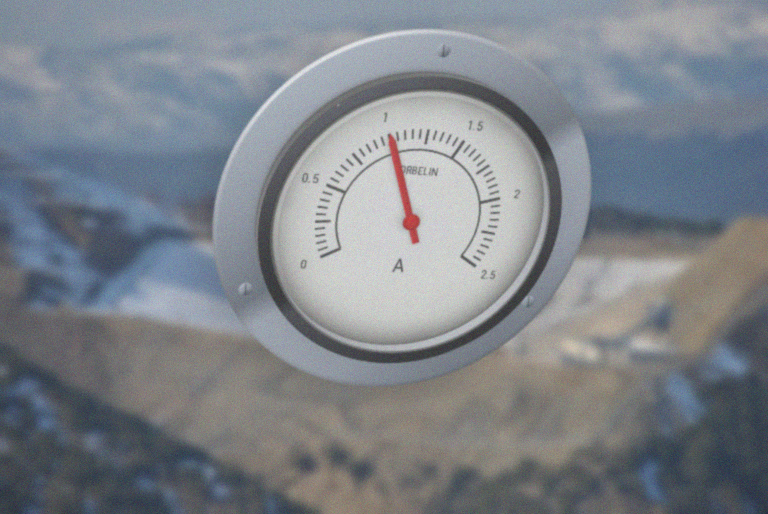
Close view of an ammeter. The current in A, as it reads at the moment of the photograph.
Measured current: 1 A
